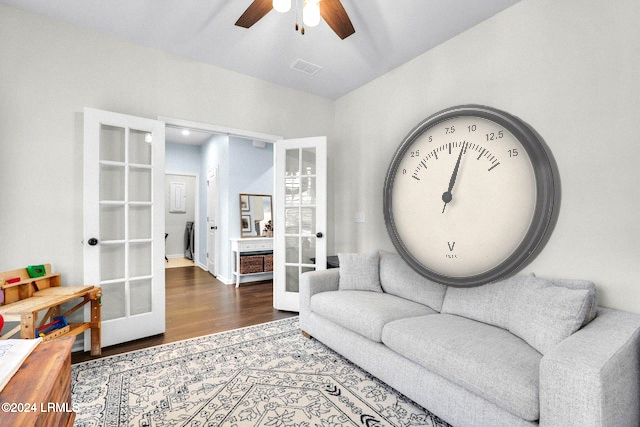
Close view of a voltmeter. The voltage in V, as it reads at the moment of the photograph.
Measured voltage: 10 V
